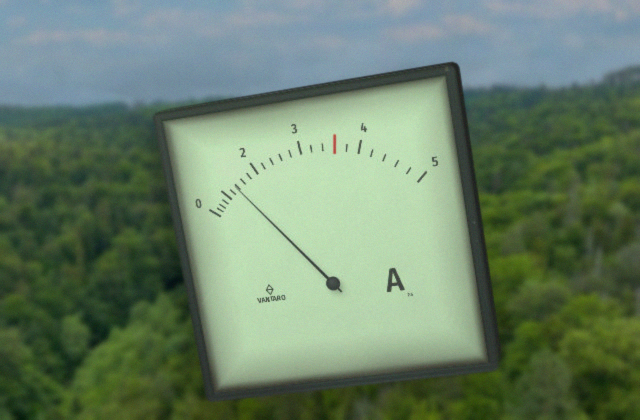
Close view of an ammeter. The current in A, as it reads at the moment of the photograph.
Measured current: 1.4 A
